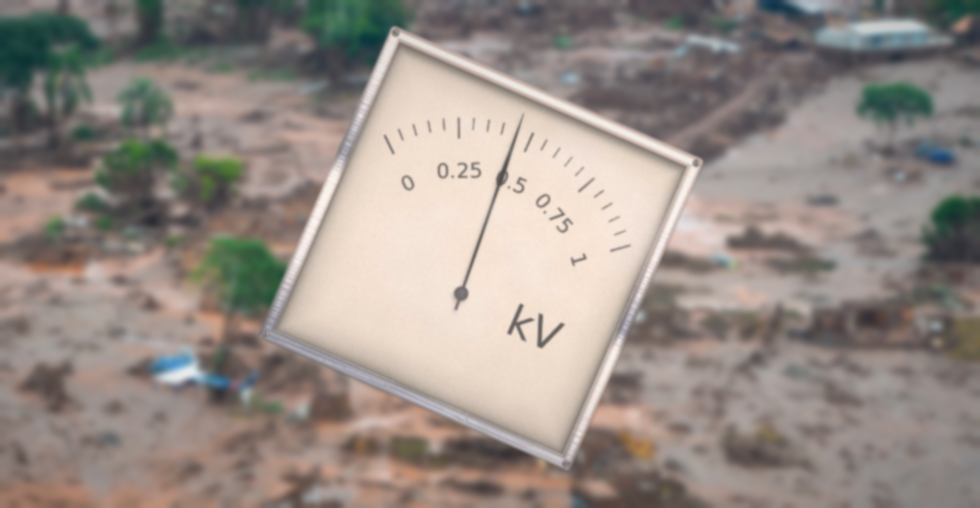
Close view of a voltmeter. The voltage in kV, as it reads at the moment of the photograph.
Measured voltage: 0.45 kV
